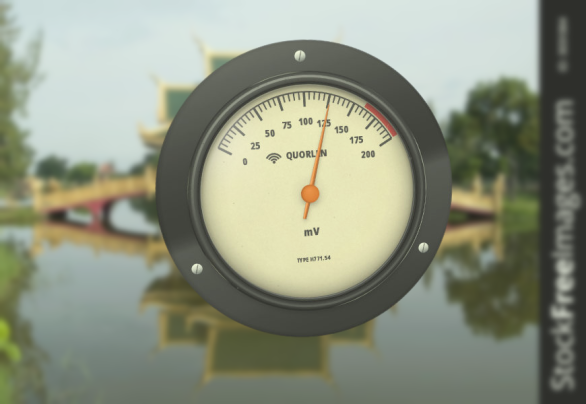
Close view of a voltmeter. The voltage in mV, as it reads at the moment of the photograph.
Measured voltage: 125 mV
